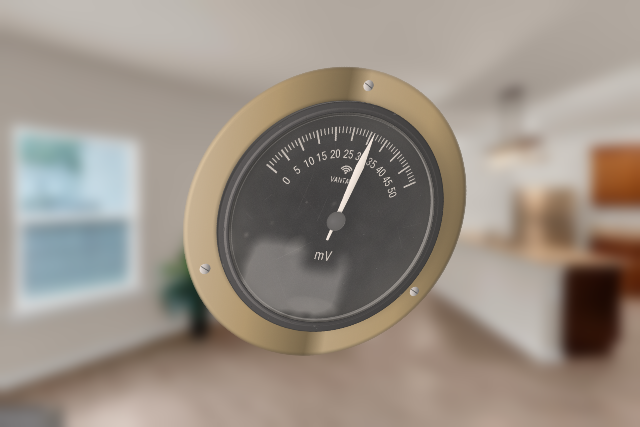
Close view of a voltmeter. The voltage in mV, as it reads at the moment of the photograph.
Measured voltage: 30 mV
